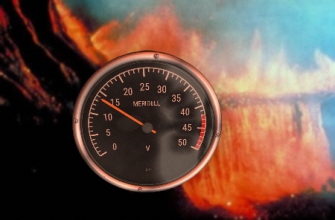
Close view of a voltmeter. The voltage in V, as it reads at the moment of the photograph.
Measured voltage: 14 V
